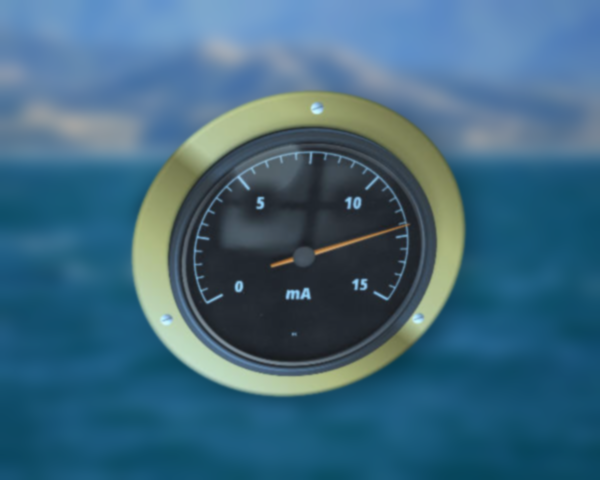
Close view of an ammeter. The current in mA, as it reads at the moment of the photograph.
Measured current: 12 mA
